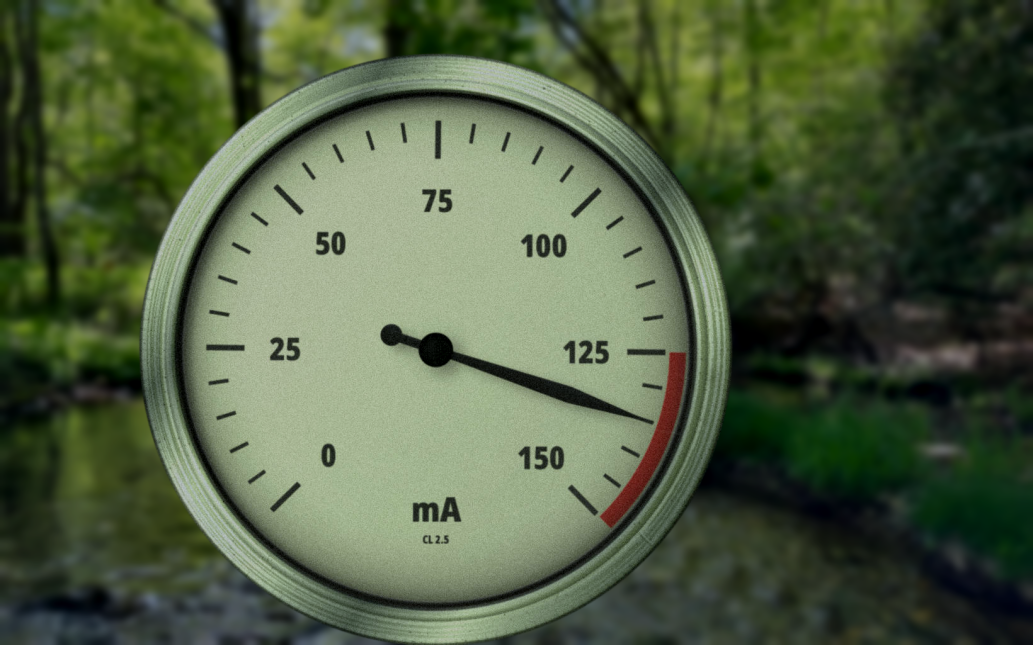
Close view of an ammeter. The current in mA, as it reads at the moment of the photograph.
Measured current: 135 mA
